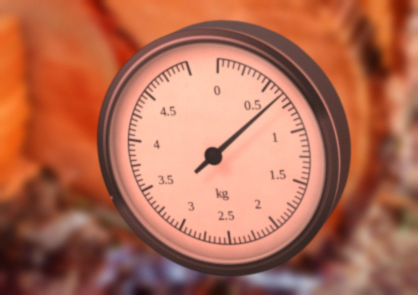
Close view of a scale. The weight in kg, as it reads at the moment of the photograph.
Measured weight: 0.65 kg
